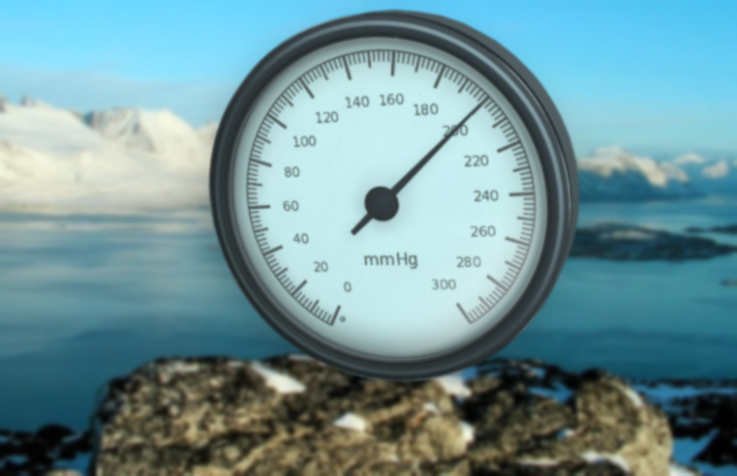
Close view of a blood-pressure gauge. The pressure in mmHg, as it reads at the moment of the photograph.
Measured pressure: 200 mmHg
